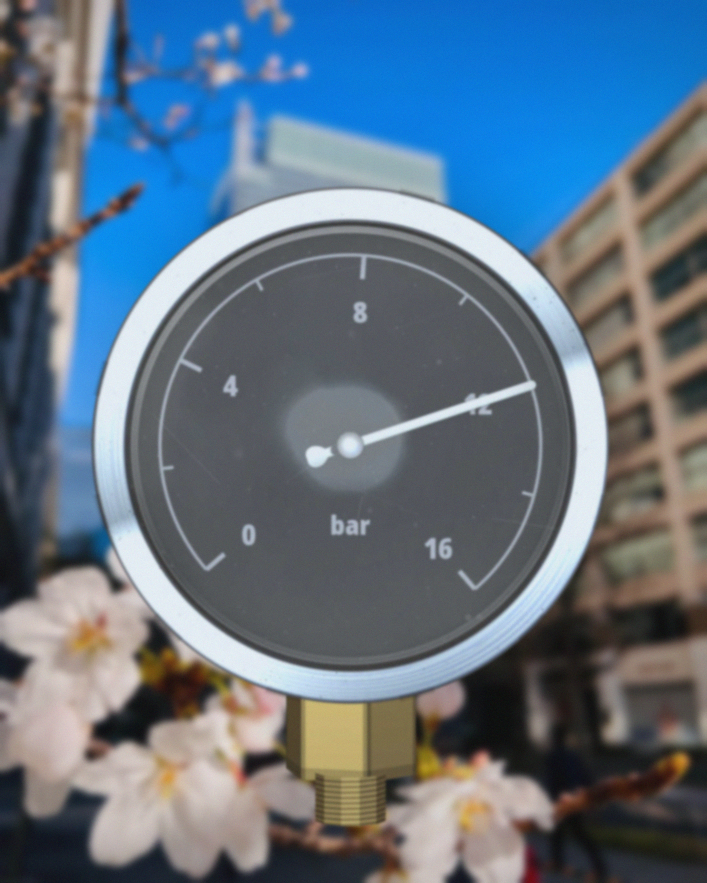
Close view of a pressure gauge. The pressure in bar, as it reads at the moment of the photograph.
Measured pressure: 12 bar
